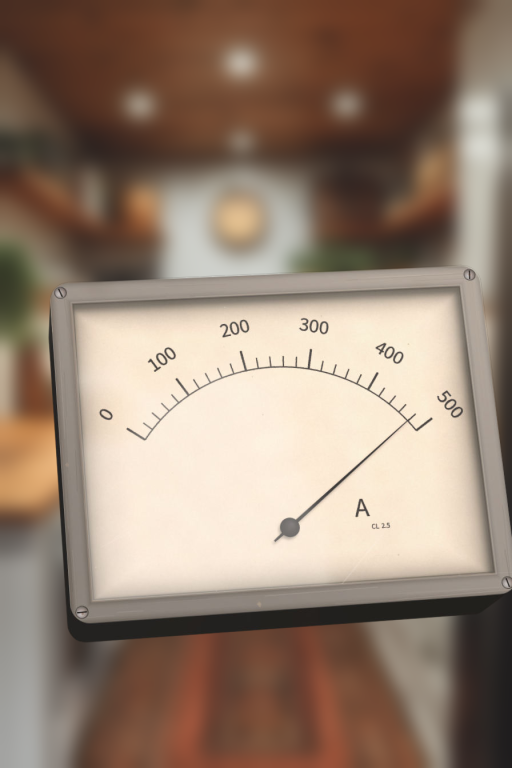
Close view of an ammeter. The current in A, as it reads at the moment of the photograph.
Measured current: 480 A
